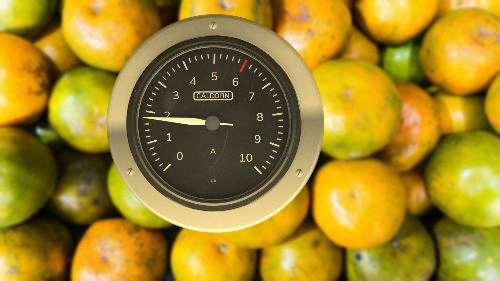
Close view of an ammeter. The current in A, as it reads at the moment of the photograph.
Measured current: 1.8 A
